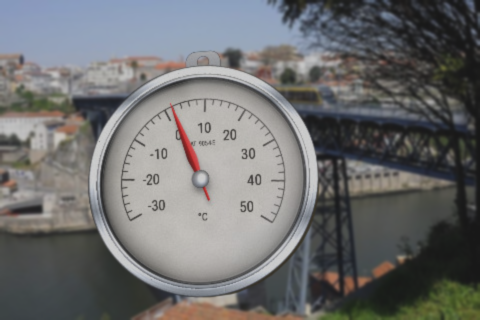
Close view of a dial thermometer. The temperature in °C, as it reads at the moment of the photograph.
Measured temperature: 2 °C
